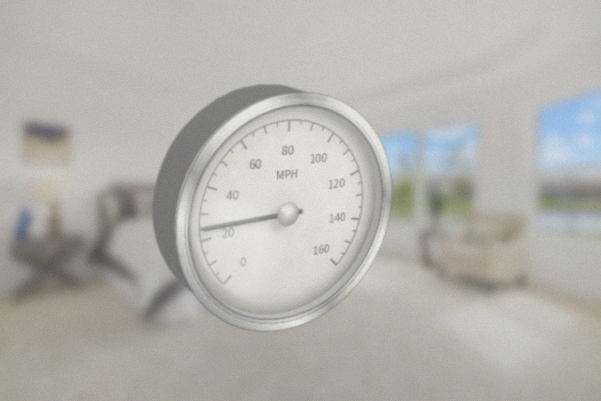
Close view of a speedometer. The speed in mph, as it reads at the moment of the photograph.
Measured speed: 25 mph
